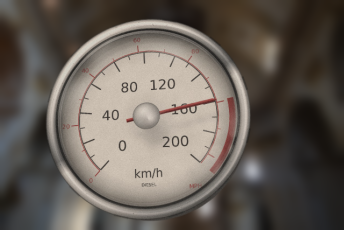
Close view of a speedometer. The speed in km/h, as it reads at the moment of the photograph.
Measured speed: 160 km/h
